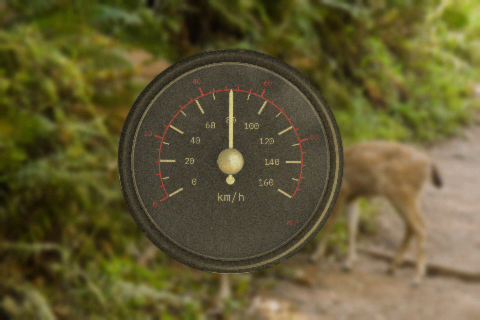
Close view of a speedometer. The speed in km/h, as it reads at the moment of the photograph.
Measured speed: 80 km/h
